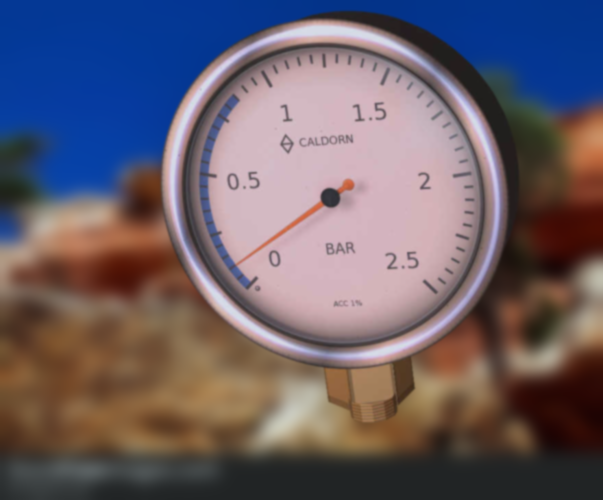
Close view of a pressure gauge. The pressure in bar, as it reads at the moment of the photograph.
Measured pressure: 0.1 bar
